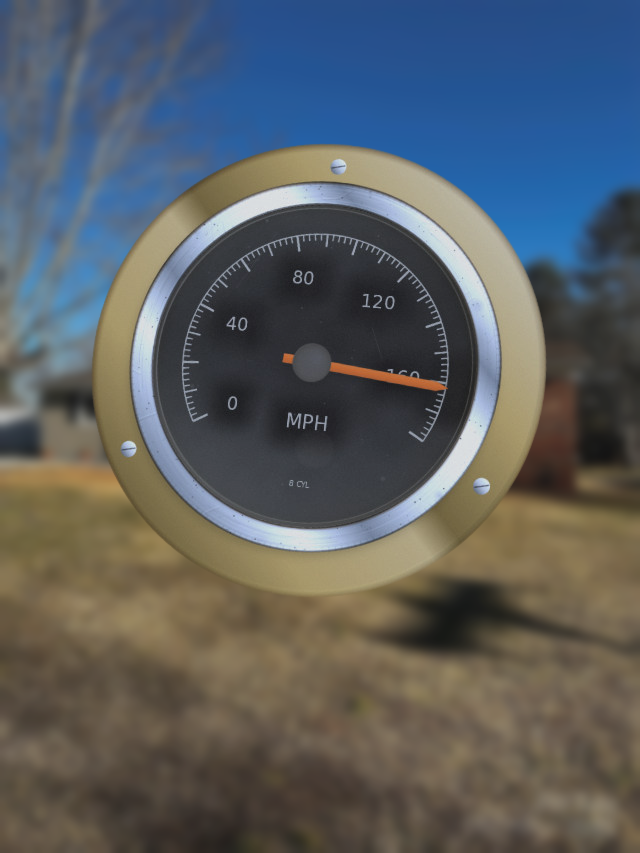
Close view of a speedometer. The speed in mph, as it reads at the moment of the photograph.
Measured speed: 162 mph
